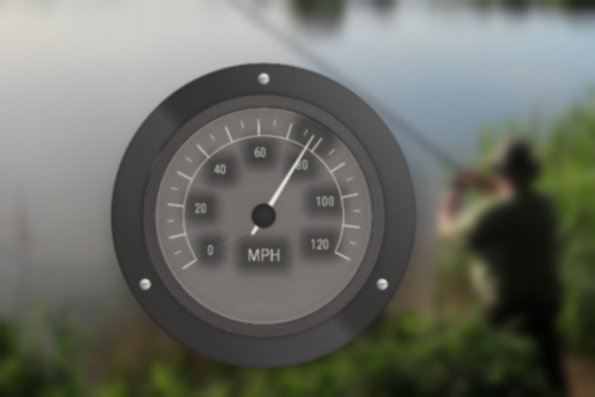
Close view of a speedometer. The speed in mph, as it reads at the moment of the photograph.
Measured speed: 77.5 mph
